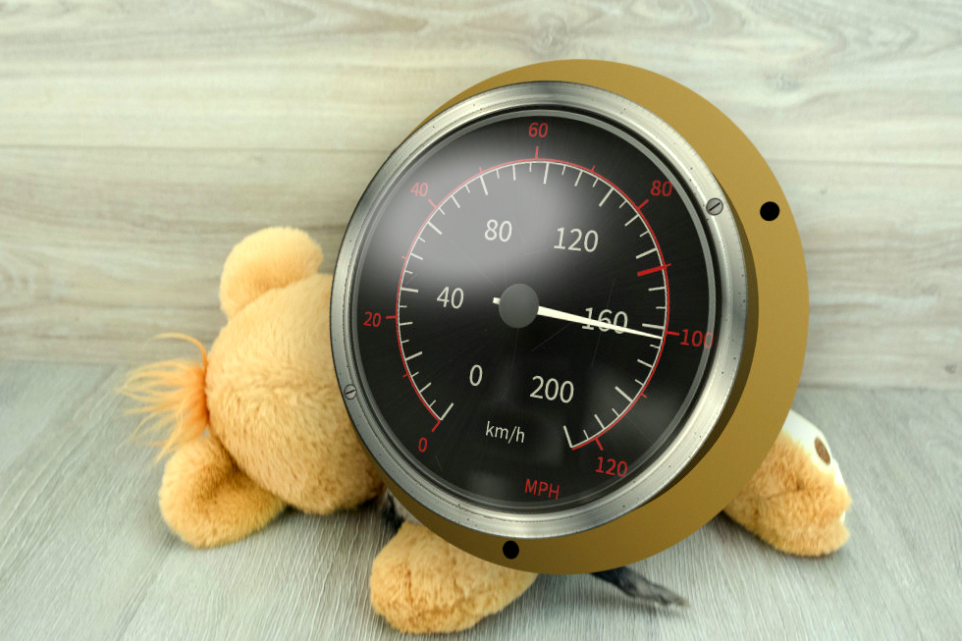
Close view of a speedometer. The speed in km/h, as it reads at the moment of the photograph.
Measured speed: 162.5 km/h
